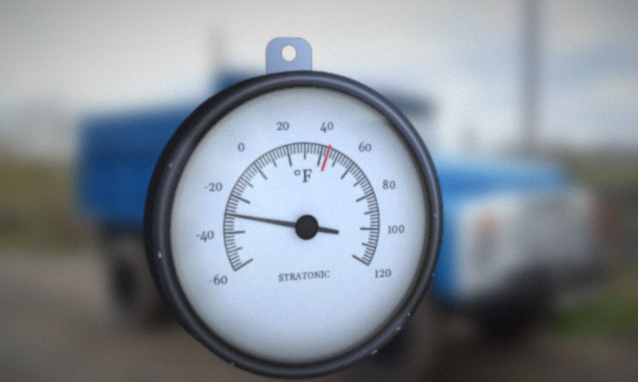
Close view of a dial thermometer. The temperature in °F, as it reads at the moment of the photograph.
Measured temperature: -30 °F
